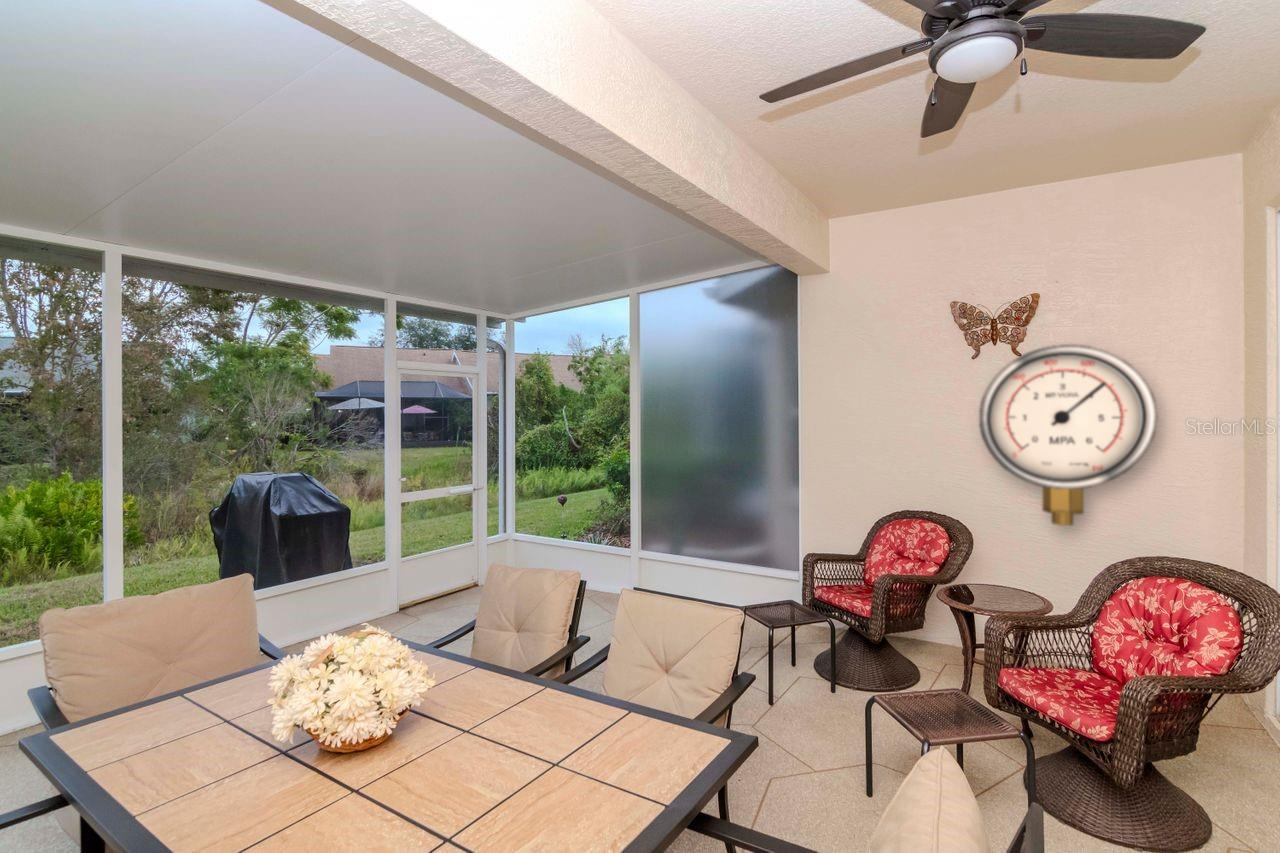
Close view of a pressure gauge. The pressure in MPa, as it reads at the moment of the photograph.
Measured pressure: 4 MPa
